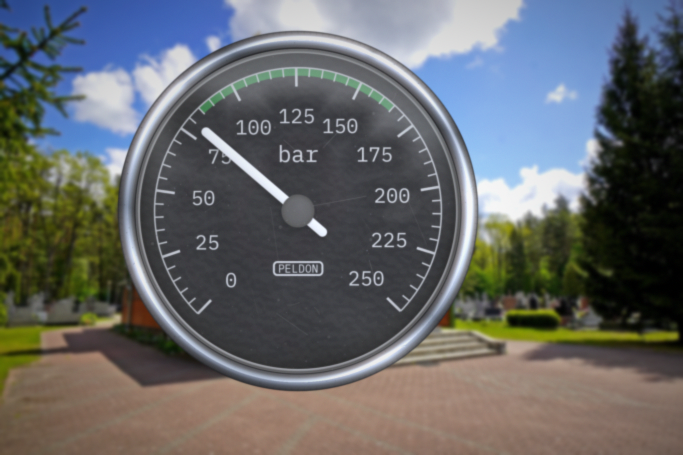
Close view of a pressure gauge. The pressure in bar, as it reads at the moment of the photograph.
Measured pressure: 80 bar
